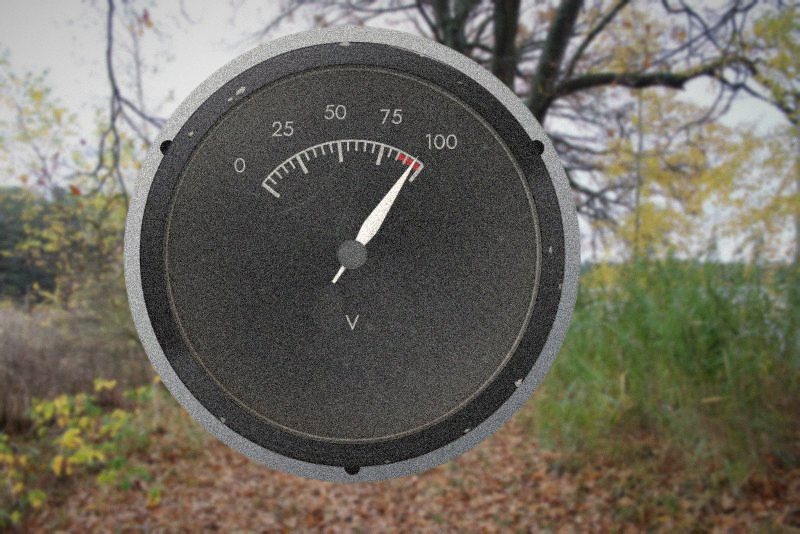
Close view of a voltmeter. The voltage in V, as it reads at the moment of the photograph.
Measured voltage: 95 V
